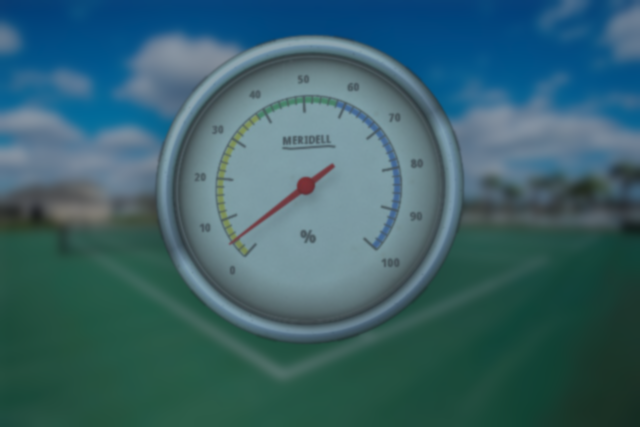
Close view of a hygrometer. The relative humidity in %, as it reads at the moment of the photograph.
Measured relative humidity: 4 %
